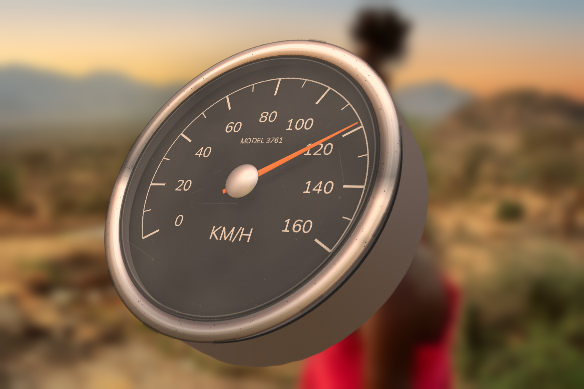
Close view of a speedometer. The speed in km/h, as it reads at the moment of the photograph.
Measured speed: 120 km/h
